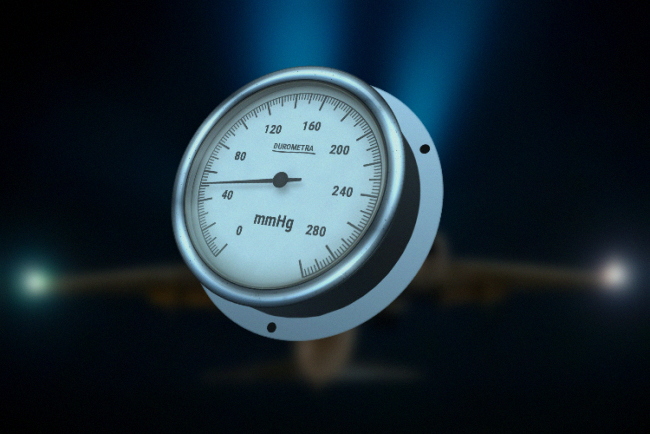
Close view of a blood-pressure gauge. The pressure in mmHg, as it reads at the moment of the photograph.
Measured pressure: 50 mmHg
